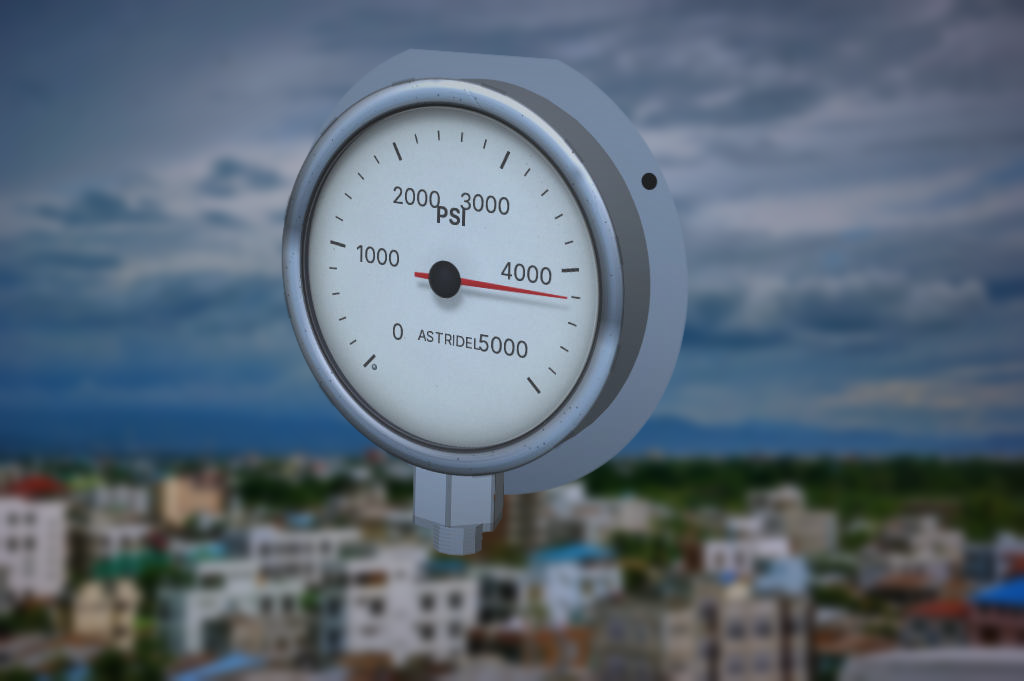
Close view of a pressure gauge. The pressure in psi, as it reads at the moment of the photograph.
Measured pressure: 4200 psi
